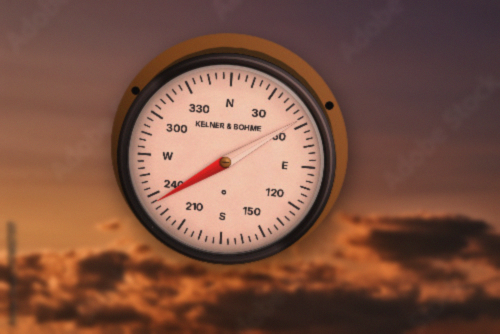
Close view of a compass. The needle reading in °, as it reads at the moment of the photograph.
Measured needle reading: 235 °
